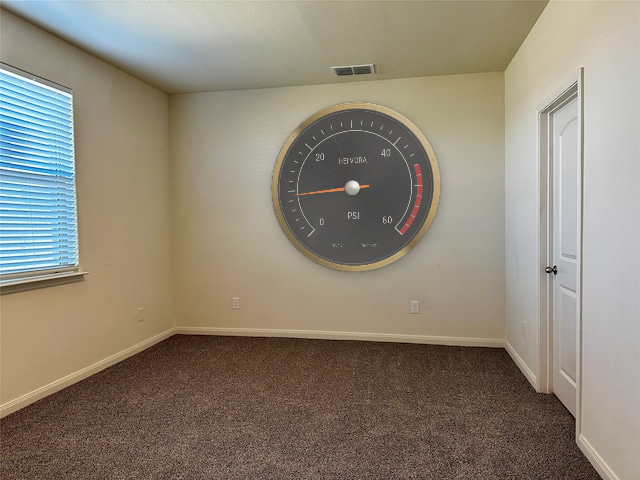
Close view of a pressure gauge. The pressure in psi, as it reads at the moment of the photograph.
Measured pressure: 9 psi
